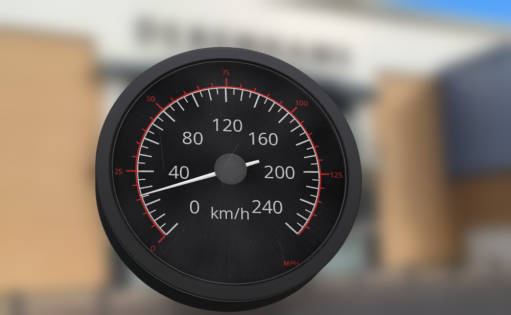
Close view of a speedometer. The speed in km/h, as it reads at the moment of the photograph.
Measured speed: 25 km/h
